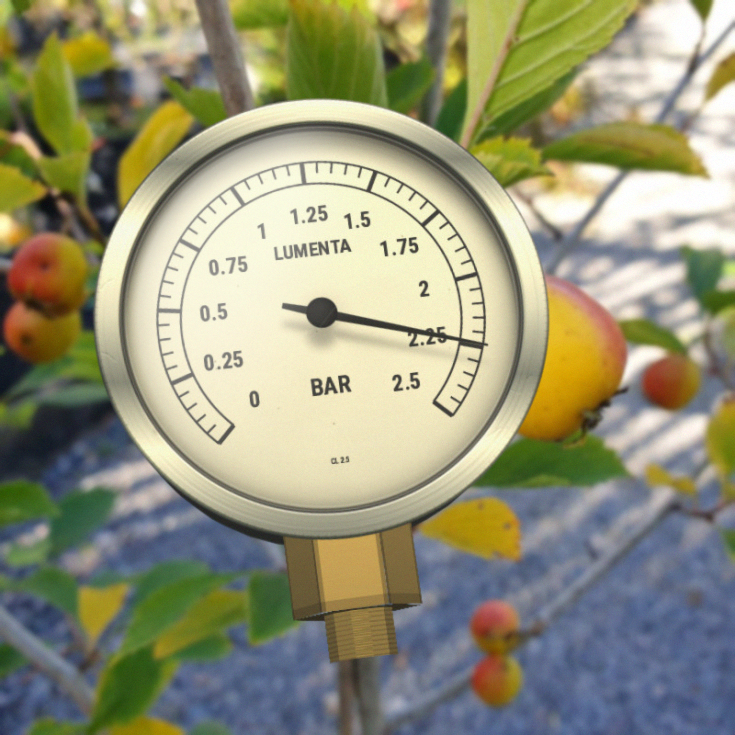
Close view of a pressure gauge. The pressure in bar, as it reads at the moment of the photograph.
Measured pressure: 2.25 bar
